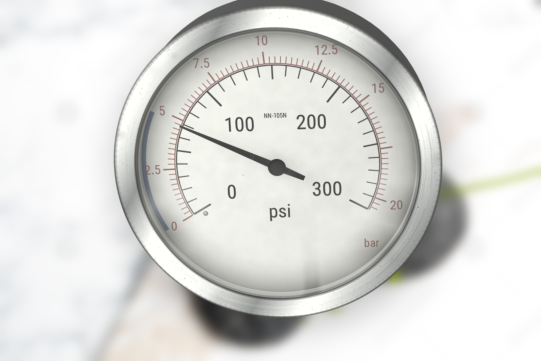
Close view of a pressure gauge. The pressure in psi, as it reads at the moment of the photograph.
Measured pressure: 70 psi
